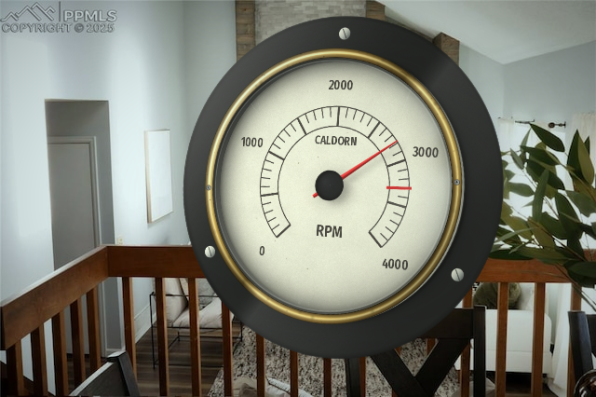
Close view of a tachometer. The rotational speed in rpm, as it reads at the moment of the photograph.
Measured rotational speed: 2800 rpm
